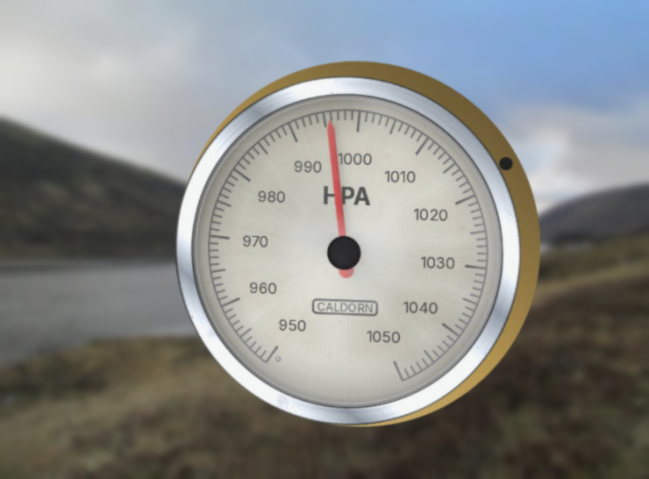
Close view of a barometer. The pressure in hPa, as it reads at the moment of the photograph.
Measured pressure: 996 hPa
